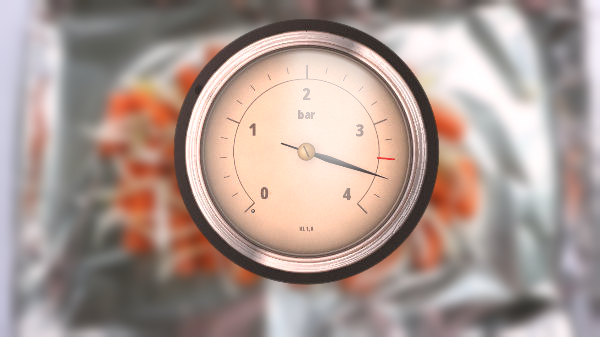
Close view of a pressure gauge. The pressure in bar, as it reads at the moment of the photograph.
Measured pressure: 3.6 bar
